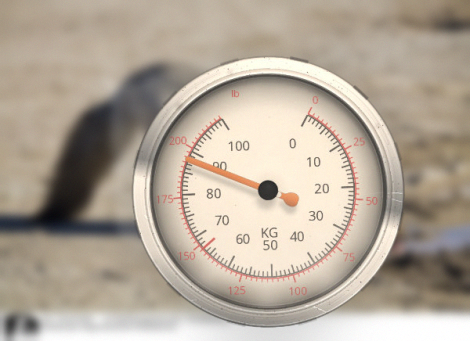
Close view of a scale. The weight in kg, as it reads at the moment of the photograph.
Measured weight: 88 kg
